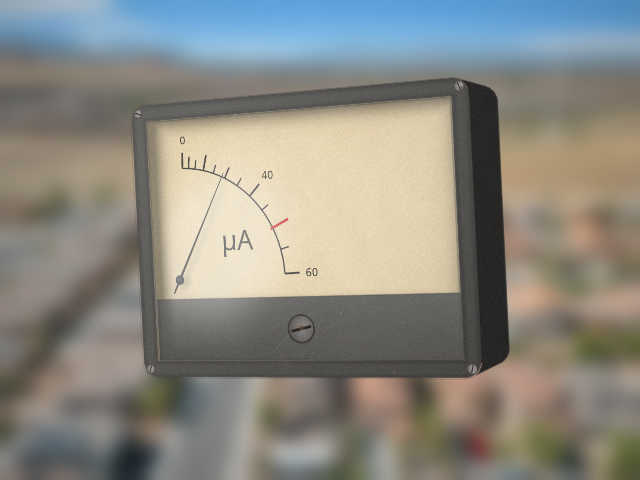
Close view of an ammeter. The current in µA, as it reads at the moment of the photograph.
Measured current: 30 µA
